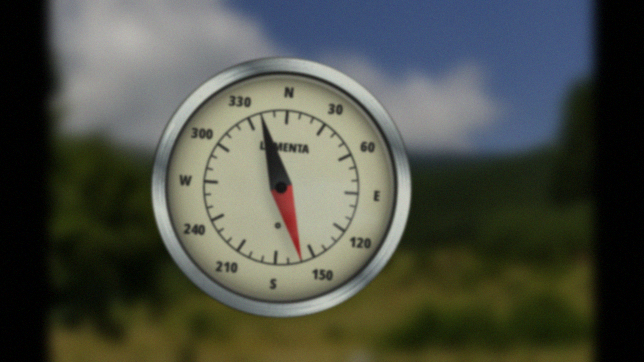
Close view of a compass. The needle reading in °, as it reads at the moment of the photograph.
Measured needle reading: 160 °
